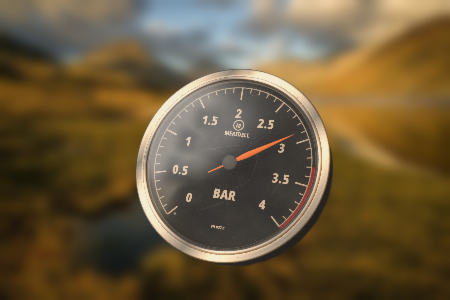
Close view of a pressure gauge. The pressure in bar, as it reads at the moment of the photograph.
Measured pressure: 2.9 bar
